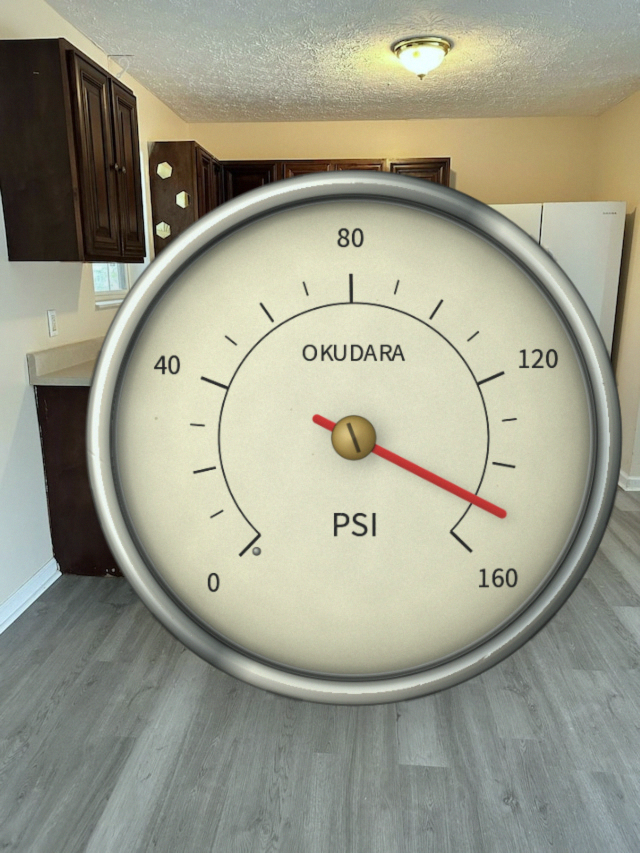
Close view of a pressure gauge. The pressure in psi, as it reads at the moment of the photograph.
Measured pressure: 150 psi
